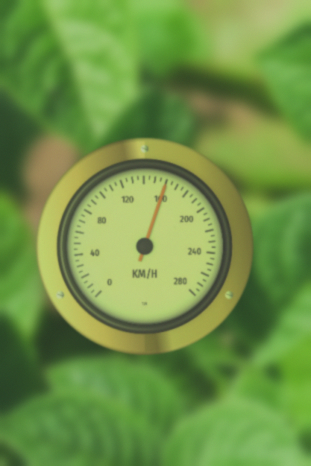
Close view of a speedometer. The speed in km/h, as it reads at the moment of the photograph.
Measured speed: 160 km/h
